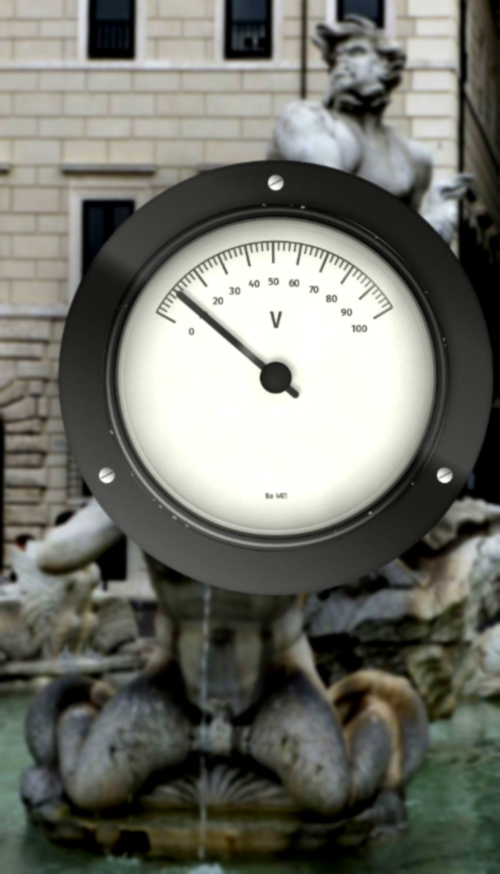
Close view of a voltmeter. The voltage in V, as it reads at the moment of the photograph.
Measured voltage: 10 V
